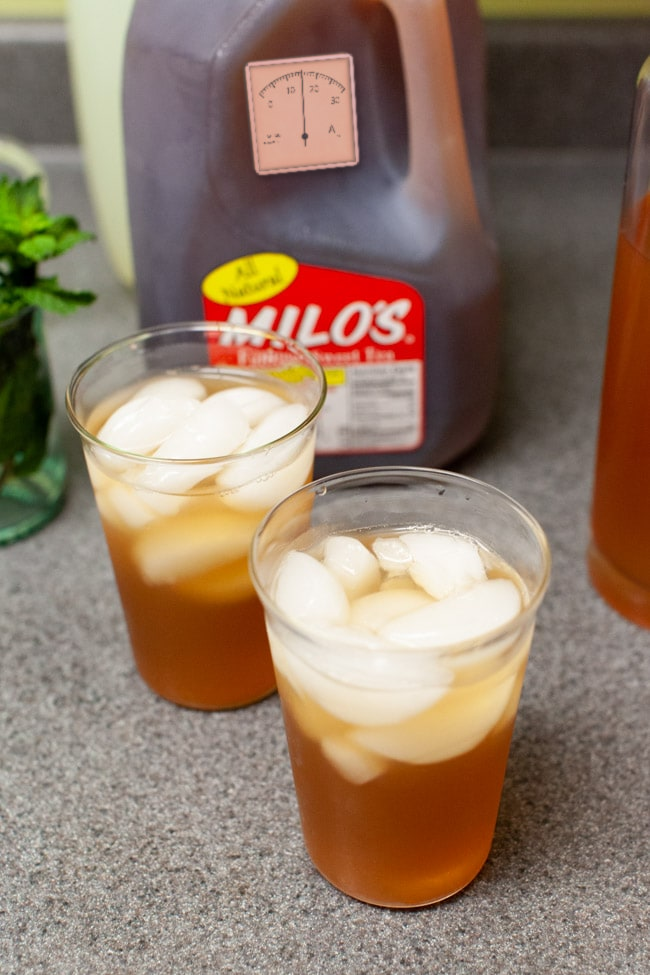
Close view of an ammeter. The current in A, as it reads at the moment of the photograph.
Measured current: 15 A
